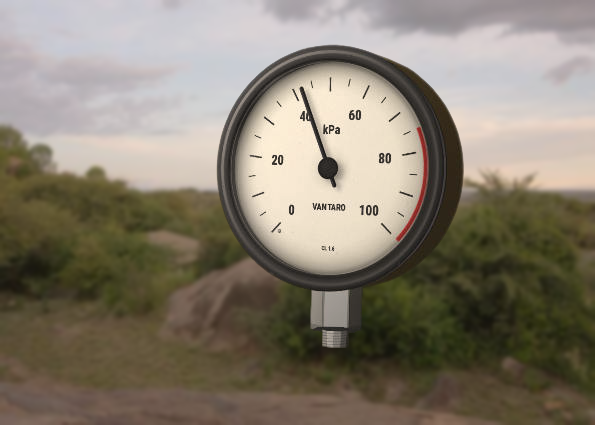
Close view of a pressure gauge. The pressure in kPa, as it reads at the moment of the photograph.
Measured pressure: 42.5 kPa
